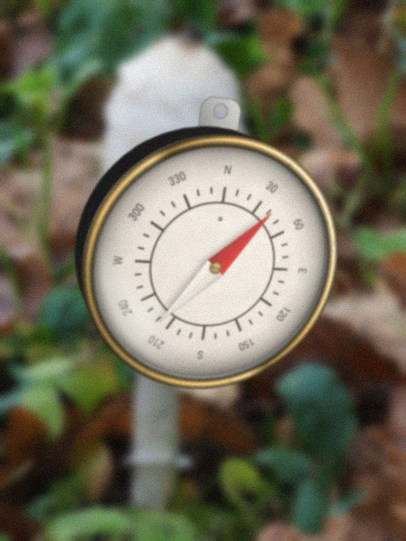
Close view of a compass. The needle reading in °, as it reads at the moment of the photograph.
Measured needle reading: 40 °
